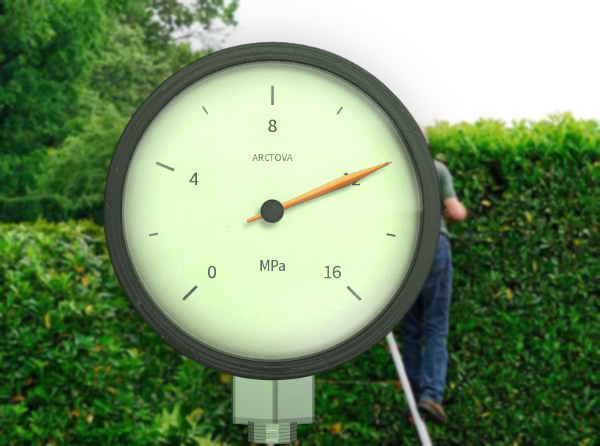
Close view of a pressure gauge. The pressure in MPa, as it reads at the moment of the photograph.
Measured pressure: 12 MPa
